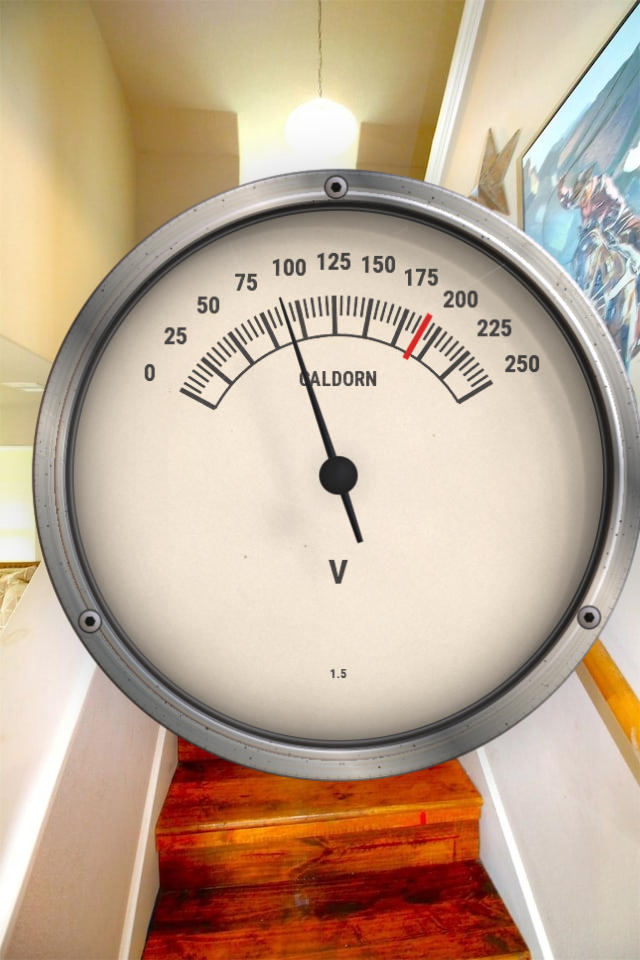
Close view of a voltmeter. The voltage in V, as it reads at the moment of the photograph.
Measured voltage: 90 V
